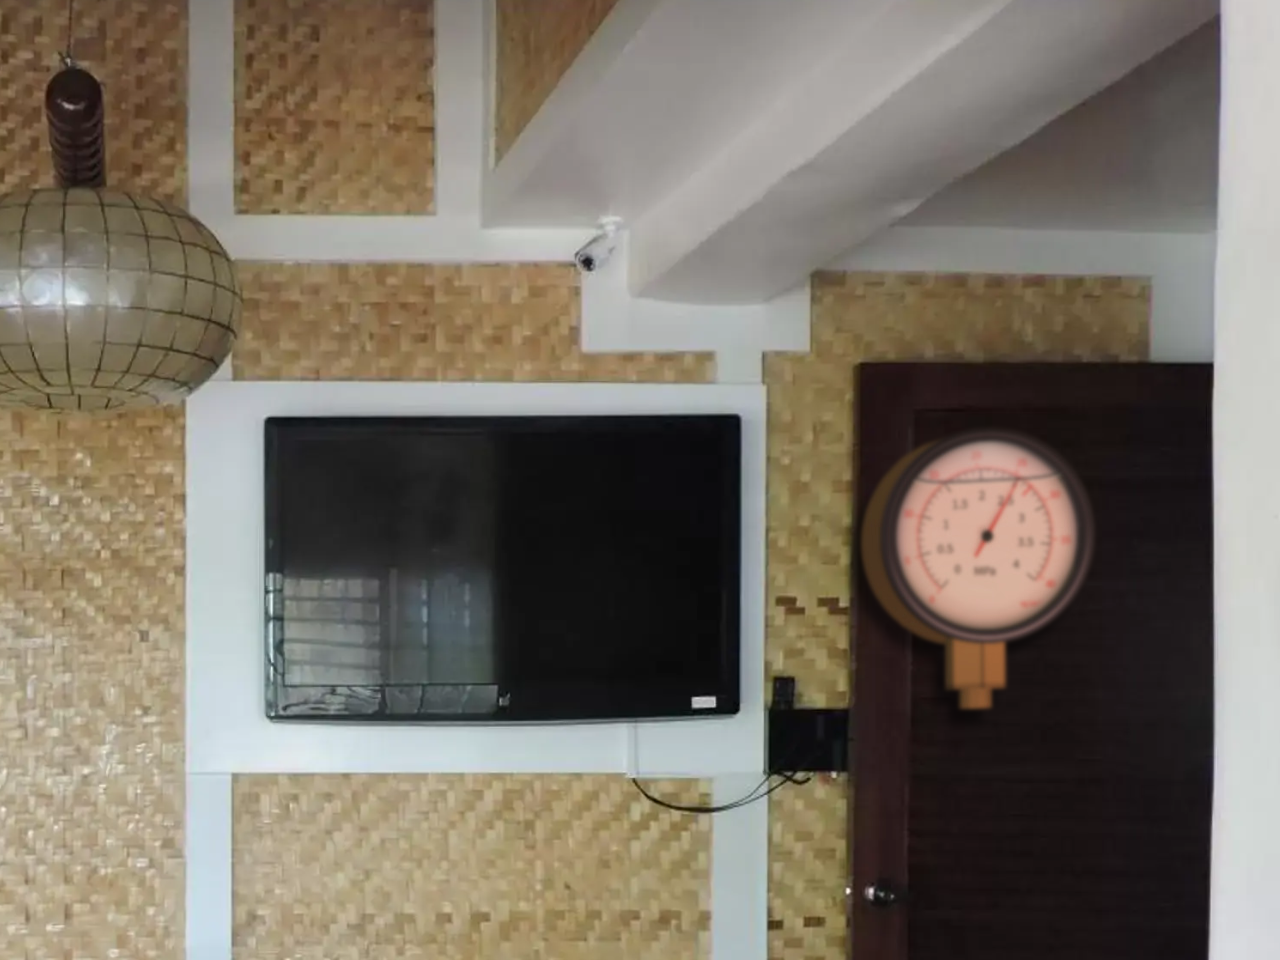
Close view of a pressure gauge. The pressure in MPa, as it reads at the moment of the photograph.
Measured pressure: 2.5 MPa
